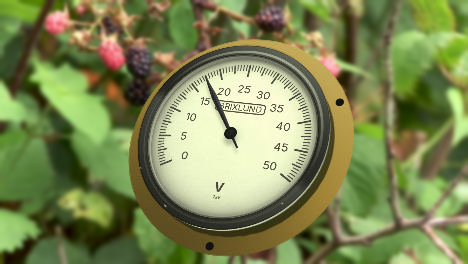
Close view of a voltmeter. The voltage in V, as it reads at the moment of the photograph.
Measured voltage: 17.5 V
